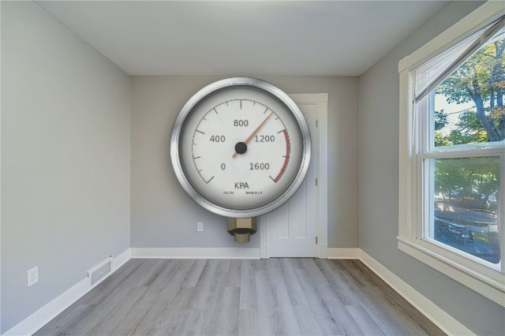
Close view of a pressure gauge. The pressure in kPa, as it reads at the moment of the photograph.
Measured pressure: 1050 kPa
